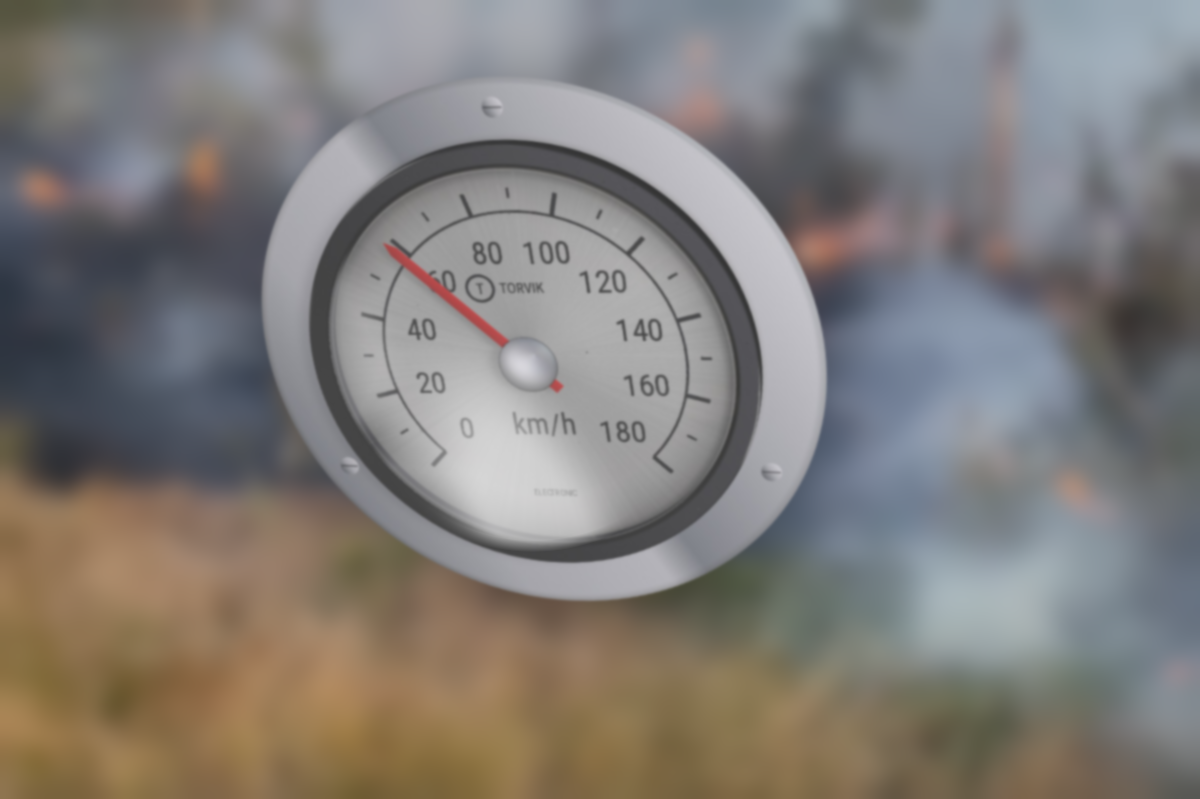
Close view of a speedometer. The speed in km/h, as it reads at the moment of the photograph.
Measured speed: 60 km/h
